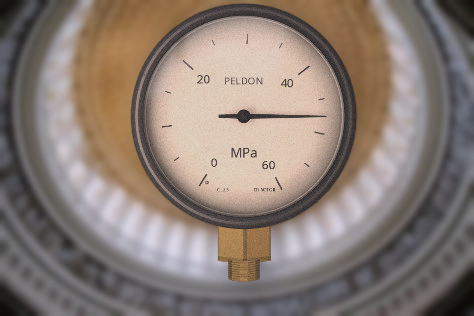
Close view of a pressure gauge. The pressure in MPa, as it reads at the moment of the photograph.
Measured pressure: 47.5 MPa
